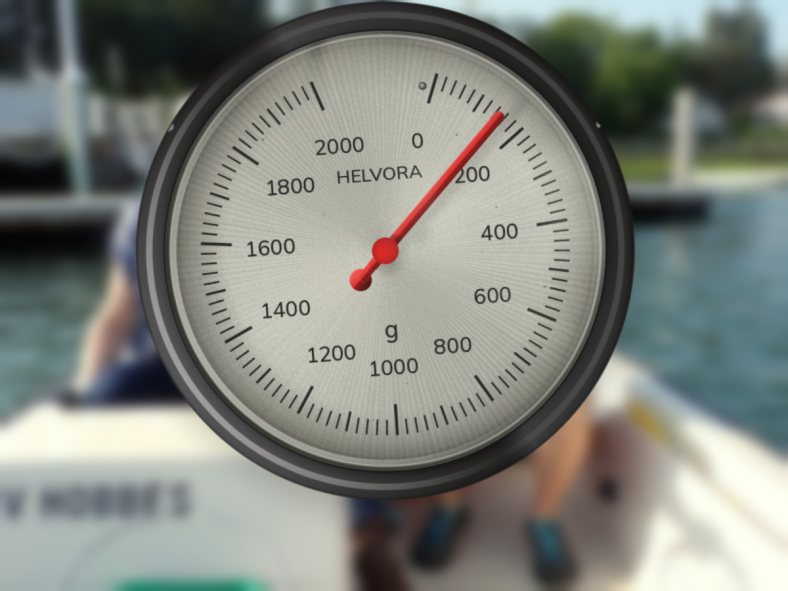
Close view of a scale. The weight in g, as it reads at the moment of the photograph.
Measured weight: 150 g
